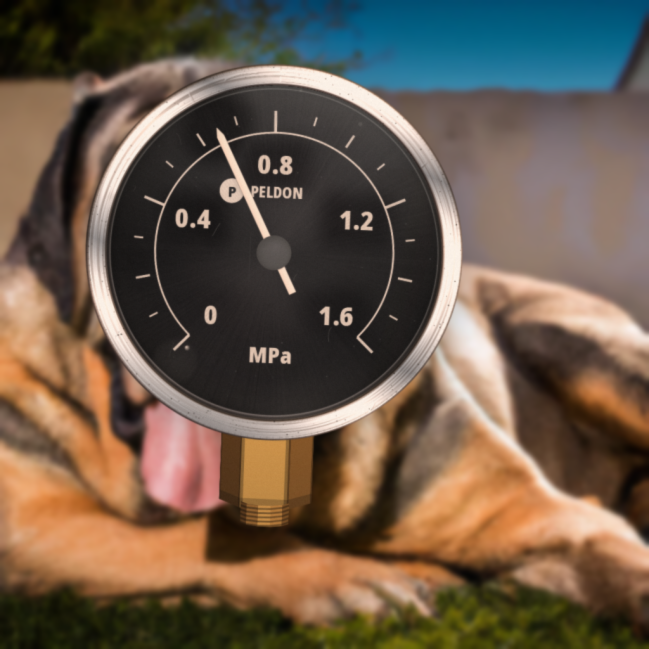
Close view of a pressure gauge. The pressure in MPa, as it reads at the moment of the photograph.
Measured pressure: 0.65 MPa
